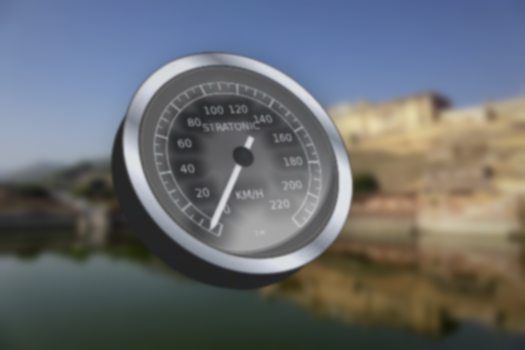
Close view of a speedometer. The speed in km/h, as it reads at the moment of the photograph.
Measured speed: 5 km/h
